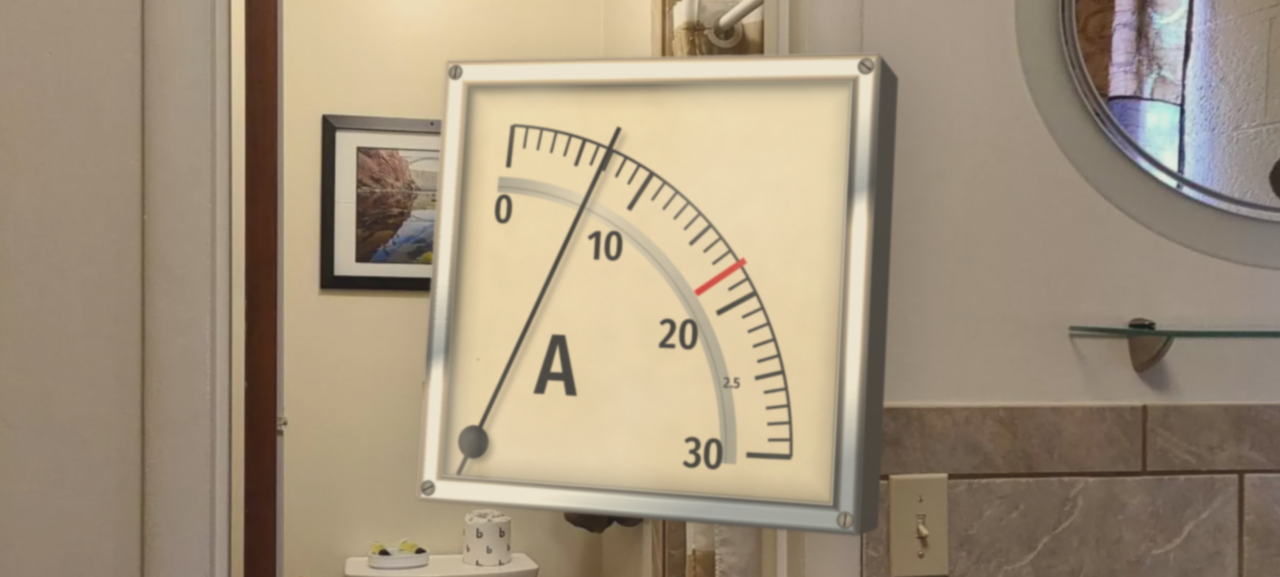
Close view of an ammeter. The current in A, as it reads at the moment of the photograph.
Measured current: 7 A
